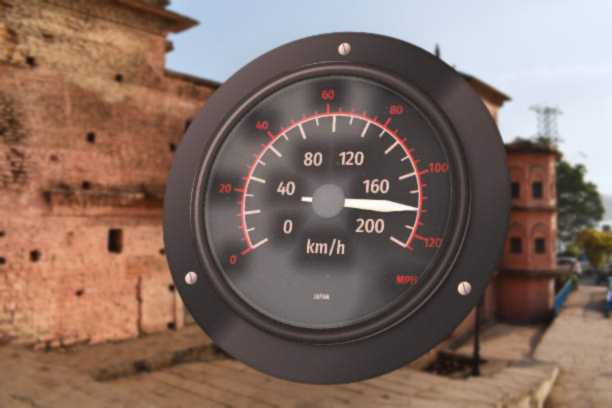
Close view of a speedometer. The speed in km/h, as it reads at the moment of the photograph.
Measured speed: 180 km/h
